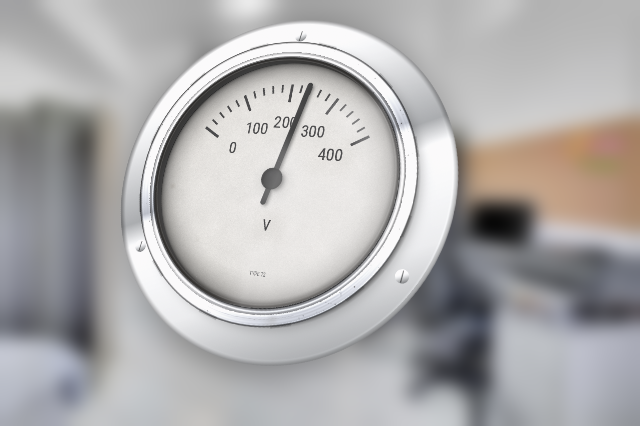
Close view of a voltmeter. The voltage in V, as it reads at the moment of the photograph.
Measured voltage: 240 V
